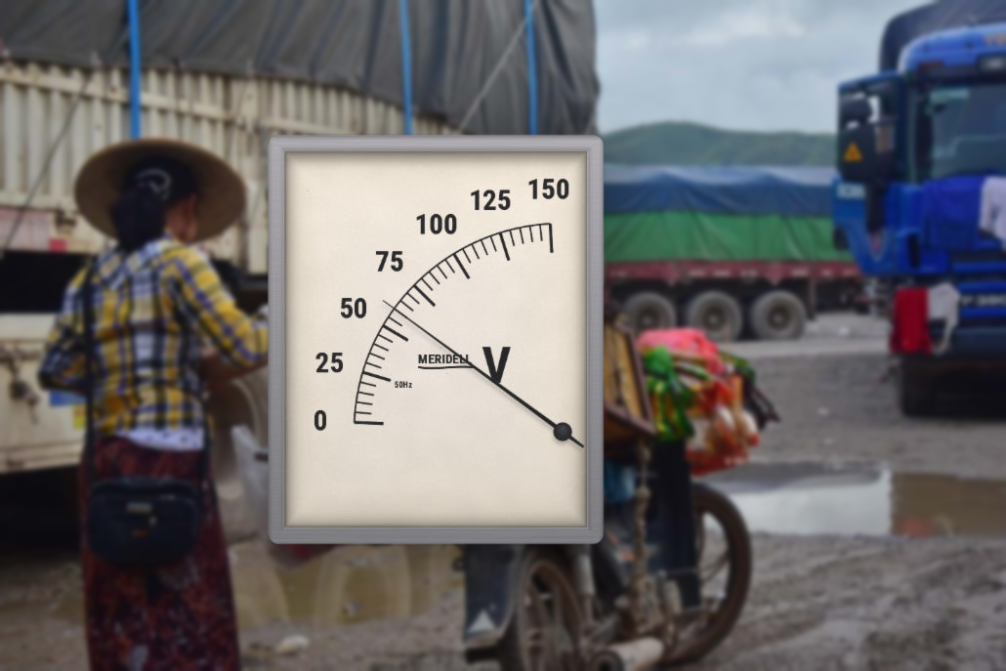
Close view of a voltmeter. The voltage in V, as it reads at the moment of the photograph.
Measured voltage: 60 V
